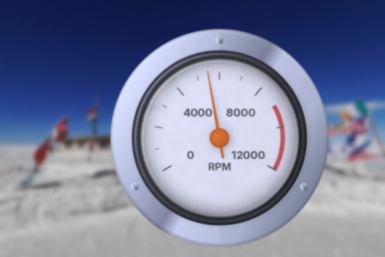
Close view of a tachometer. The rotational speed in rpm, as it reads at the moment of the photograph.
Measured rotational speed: 5500 rpm
